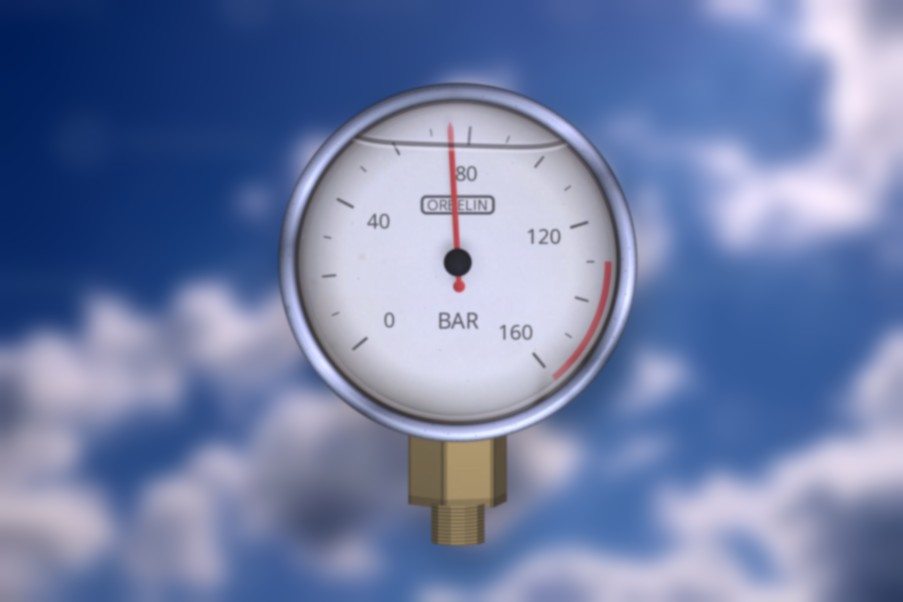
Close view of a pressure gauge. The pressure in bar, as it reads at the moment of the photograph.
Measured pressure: 75 bar
